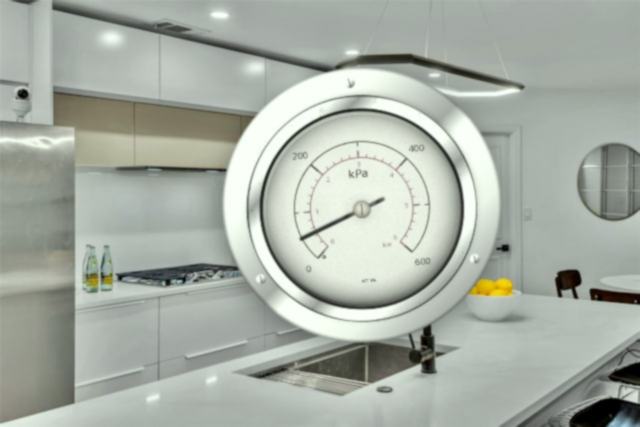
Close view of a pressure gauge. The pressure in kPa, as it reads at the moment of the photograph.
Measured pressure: 50 kPa
